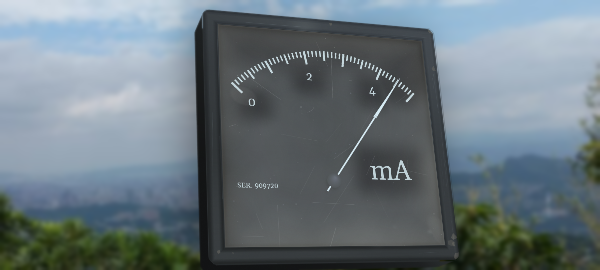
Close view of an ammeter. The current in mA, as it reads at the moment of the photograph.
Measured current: 4.5 mA
